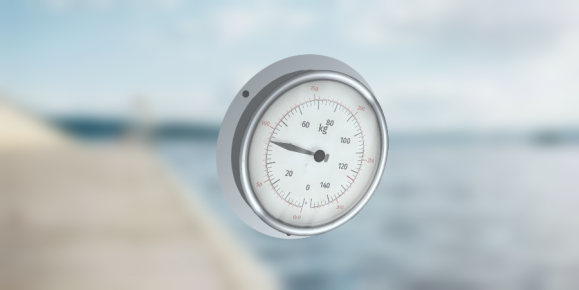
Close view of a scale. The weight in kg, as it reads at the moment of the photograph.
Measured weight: 40 kg
